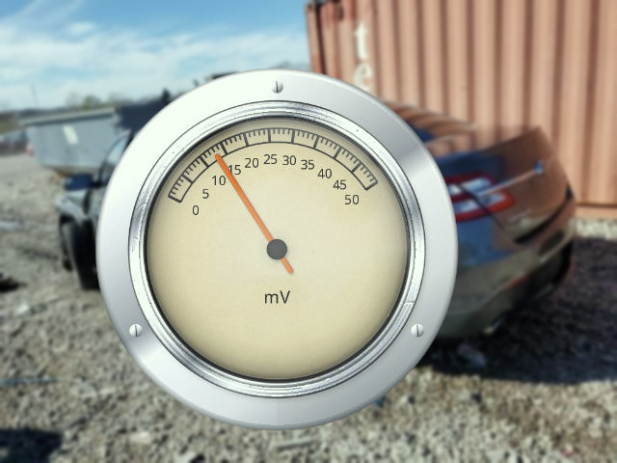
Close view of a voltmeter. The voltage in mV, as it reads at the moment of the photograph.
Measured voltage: 13 mV
